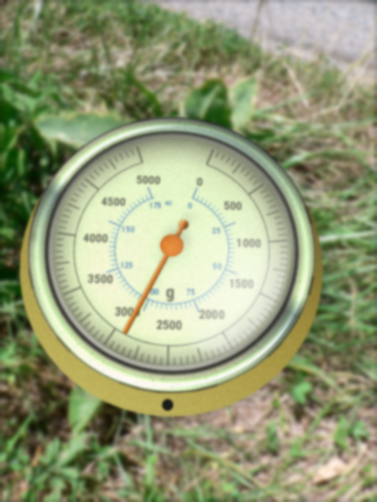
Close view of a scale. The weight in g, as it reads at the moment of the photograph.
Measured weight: 2900 g
